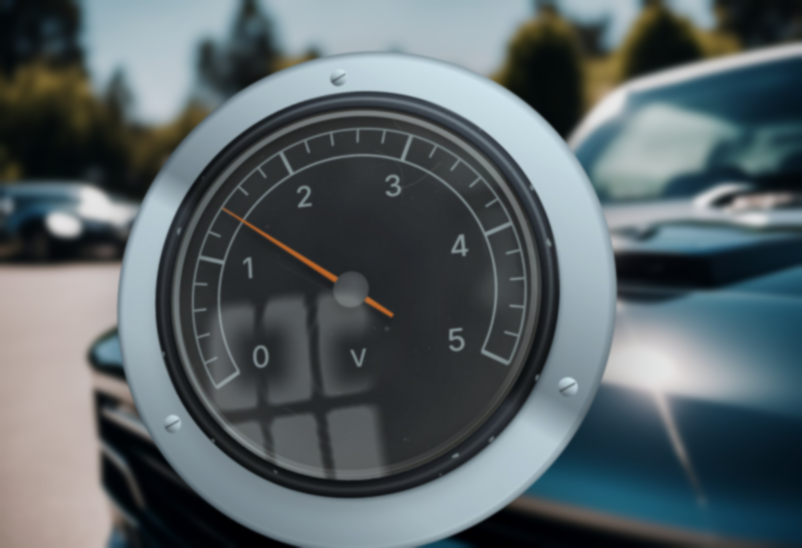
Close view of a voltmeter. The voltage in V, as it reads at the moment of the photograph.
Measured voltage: 1.4 V
